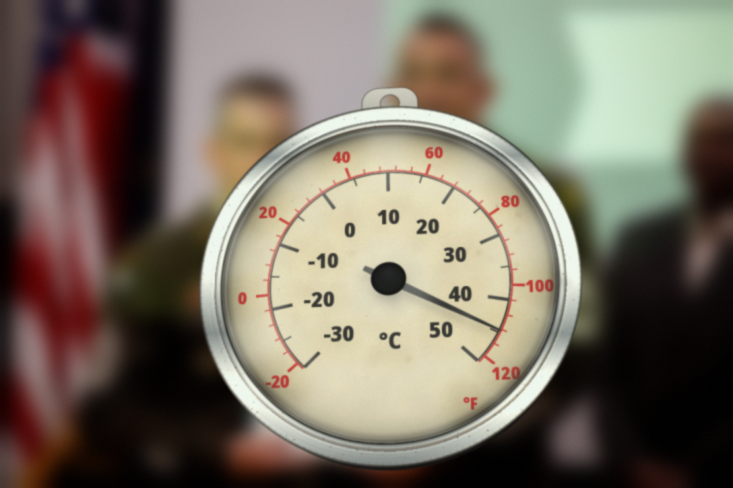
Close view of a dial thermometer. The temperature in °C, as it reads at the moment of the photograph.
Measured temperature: 45 °C
